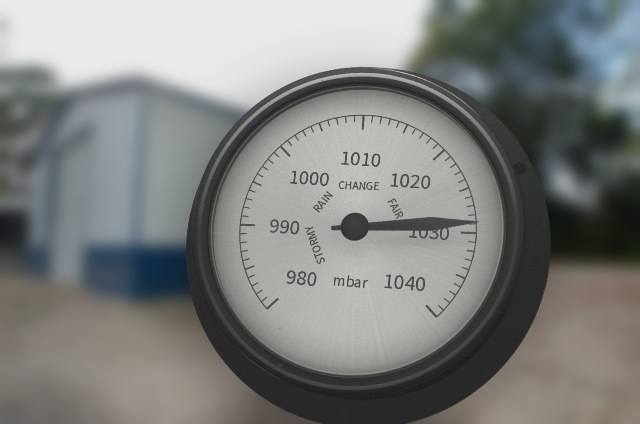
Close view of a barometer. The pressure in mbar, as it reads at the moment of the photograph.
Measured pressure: 1029 mbar
